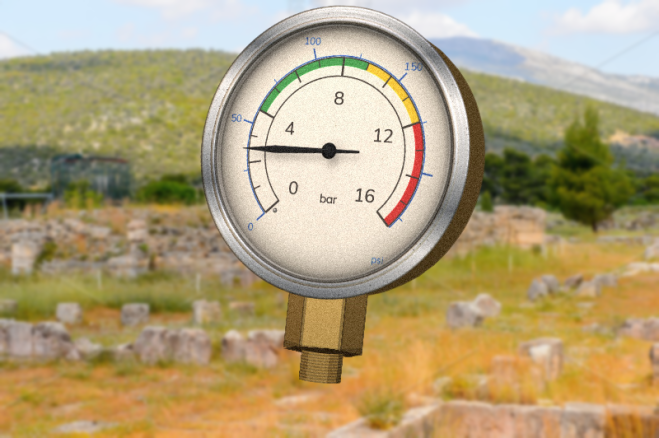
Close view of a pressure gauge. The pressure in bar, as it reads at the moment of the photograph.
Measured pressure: 2.5 bar
